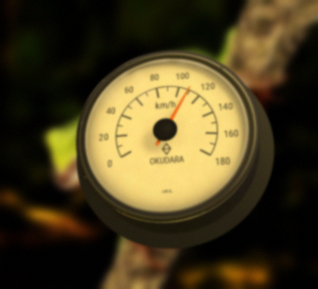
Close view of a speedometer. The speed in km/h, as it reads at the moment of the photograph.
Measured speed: 110 km/h
